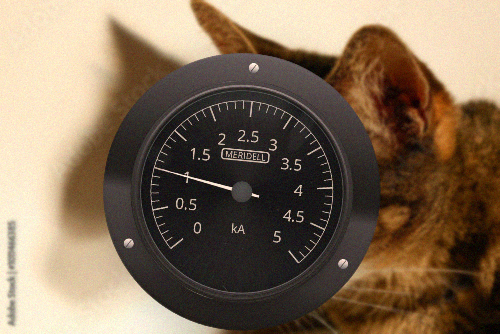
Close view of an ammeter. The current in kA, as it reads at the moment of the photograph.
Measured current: 1 kA
